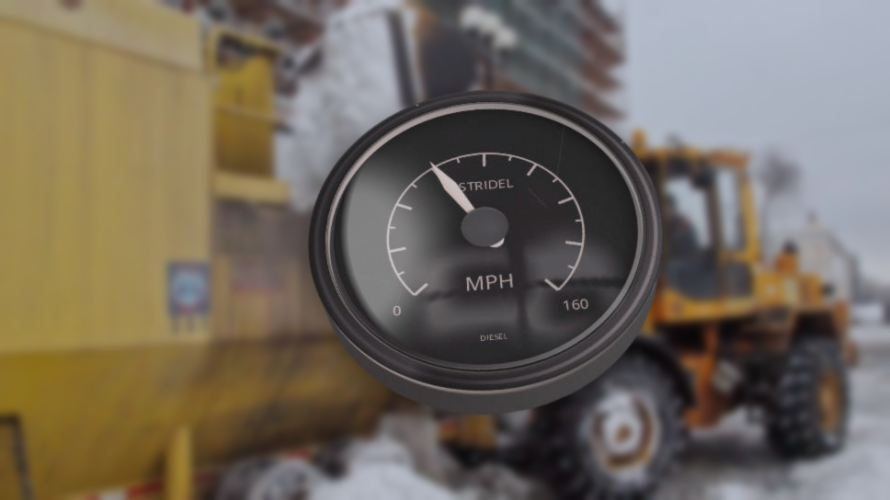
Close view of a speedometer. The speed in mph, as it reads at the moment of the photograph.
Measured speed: 60 mph
